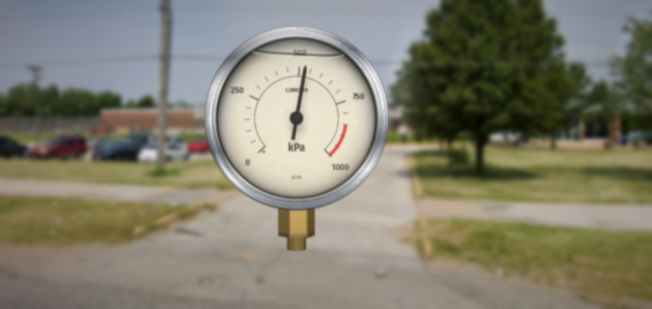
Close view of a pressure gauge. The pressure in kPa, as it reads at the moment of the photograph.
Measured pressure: 525 kPa
